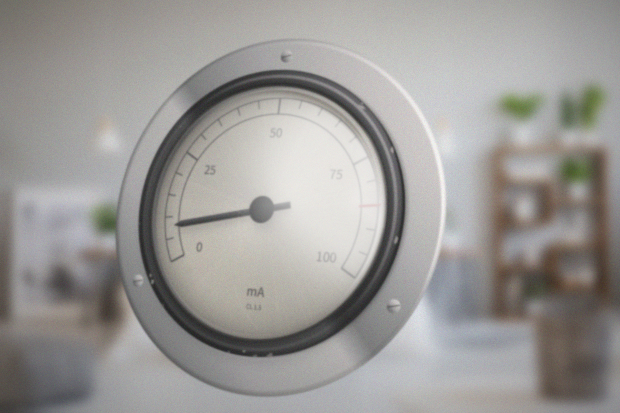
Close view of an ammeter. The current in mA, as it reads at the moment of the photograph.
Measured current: 7.5 mA
